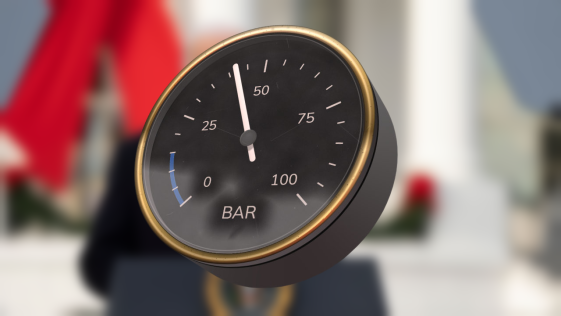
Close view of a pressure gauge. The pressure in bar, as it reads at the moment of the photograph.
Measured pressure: 42.5 bar
